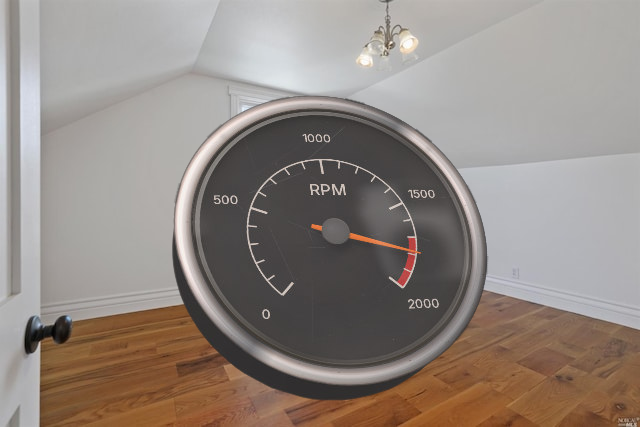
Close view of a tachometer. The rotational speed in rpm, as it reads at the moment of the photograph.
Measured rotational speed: 1800 rpm
